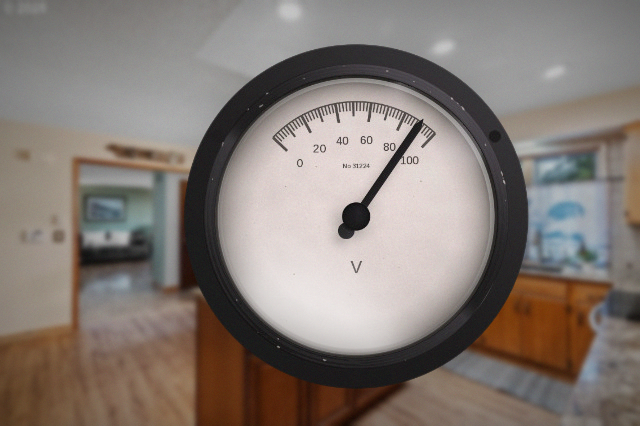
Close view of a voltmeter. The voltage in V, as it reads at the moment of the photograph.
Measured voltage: 90 V
